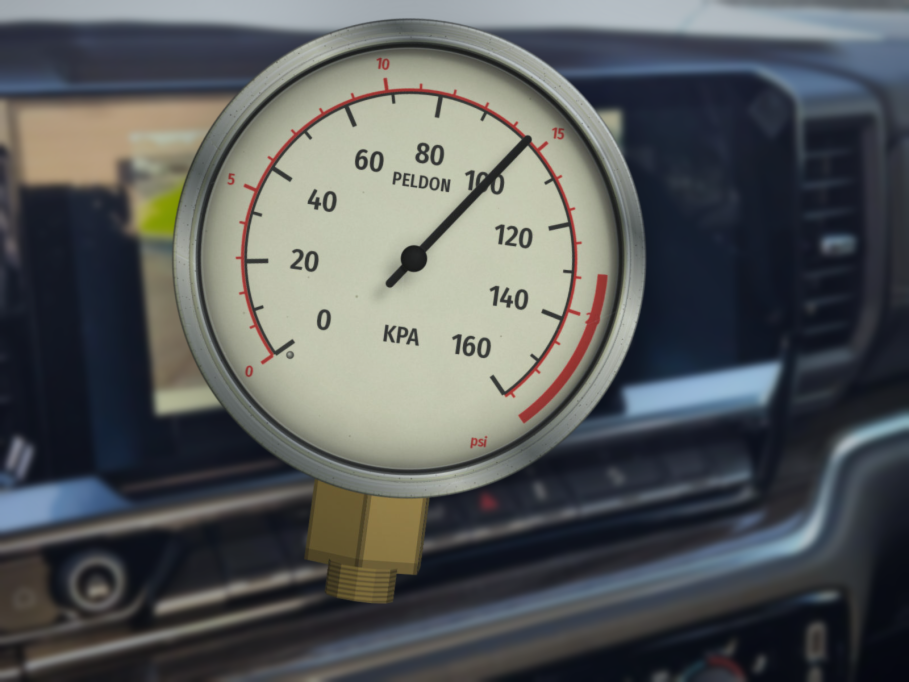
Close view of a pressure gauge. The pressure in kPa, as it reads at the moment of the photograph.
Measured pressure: 100 kPa
